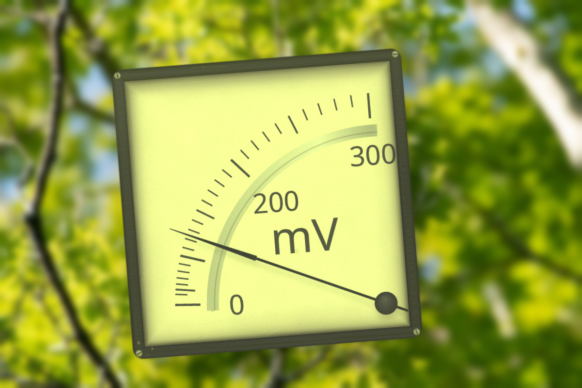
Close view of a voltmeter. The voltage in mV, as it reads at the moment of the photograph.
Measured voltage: 125 mV
